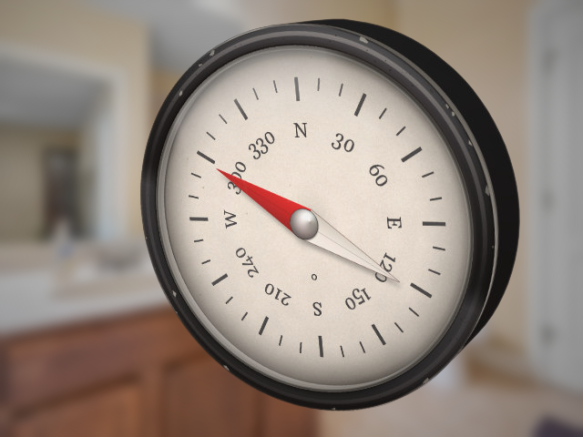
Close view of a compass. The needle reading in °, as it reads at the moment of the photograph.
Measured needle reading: 300 °
